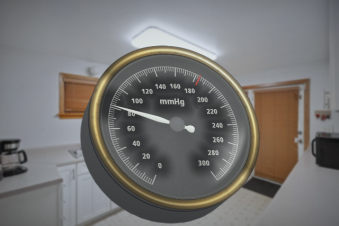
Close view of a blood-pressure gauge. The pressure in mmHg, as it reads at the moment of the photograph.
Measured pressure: 80 mmHg
